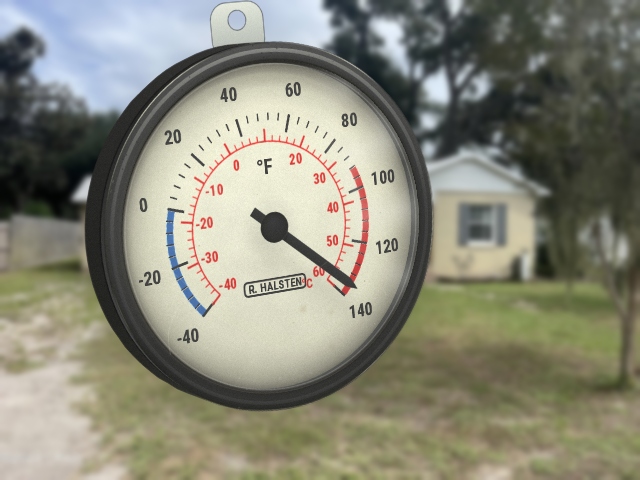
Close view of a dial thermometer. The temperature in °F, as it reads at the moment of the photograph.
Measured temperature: 136 °F
